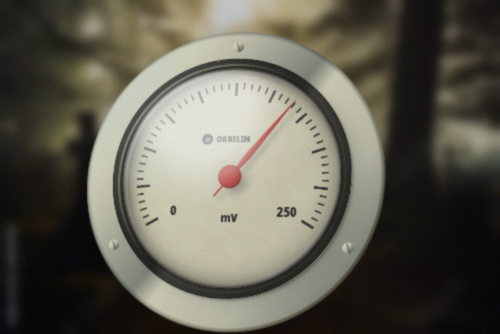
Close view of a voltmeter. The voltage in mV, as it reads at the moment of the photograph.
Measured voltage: 165 mV
